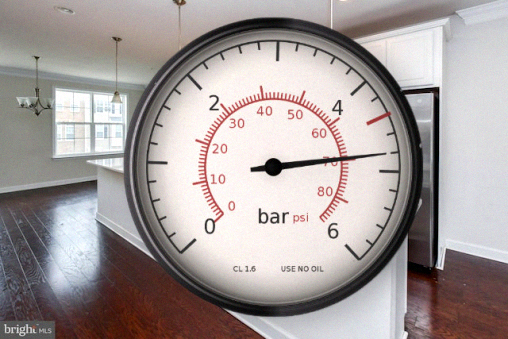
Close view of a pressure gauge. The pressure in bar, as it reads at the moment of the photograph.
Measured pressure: 4.8 bar
